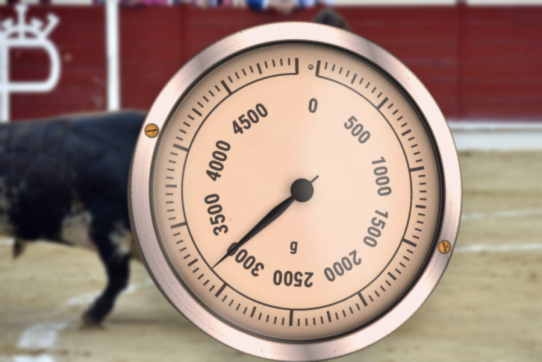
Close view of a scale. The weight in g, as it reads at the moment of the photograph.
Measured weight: 3150 g
